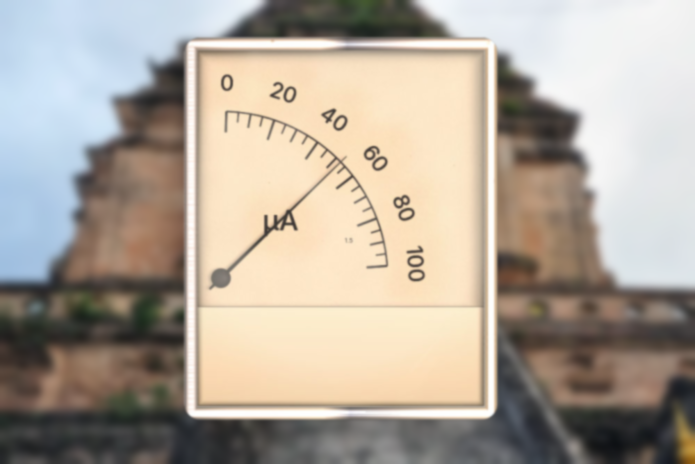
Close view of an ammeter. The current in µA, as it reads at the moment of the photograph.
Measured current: 52.5 µA
